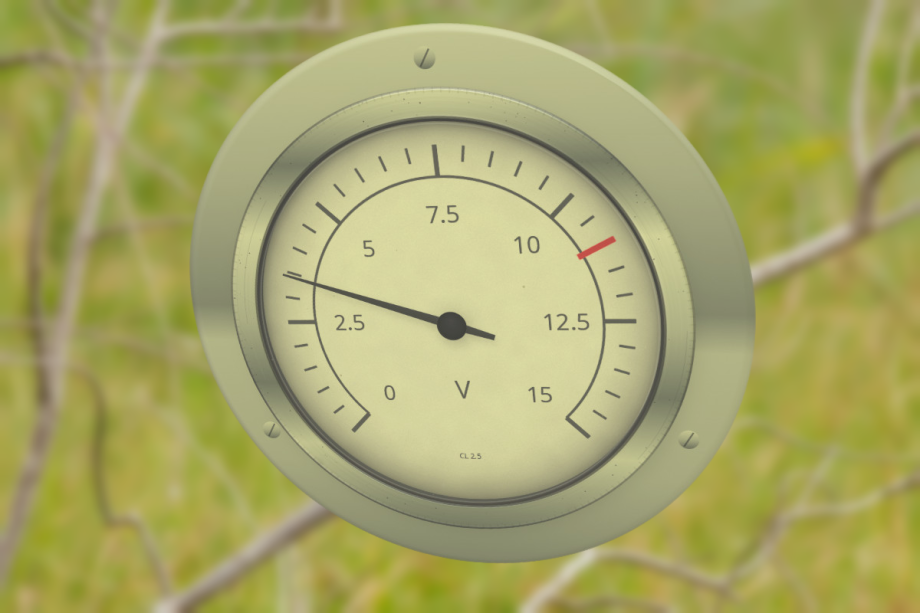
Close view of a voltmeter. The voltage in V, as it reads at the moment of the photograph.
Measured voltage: 3.5 V
